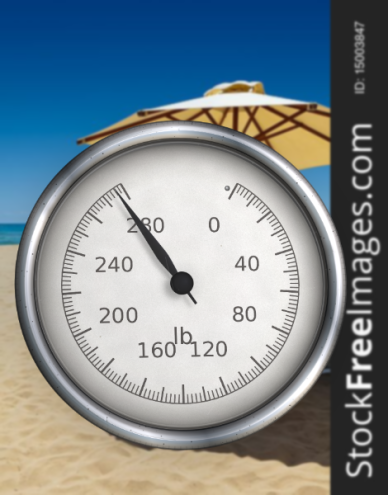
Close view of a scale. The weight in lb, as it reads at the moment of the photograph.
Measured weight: 276 lb
